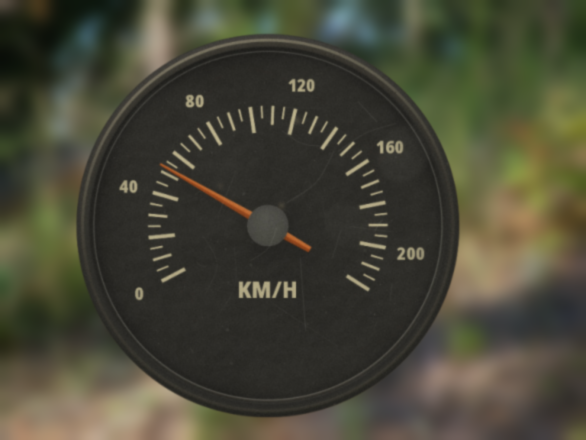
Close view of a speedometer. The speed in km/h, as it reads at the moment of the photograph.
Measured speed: 52.5 km/h
